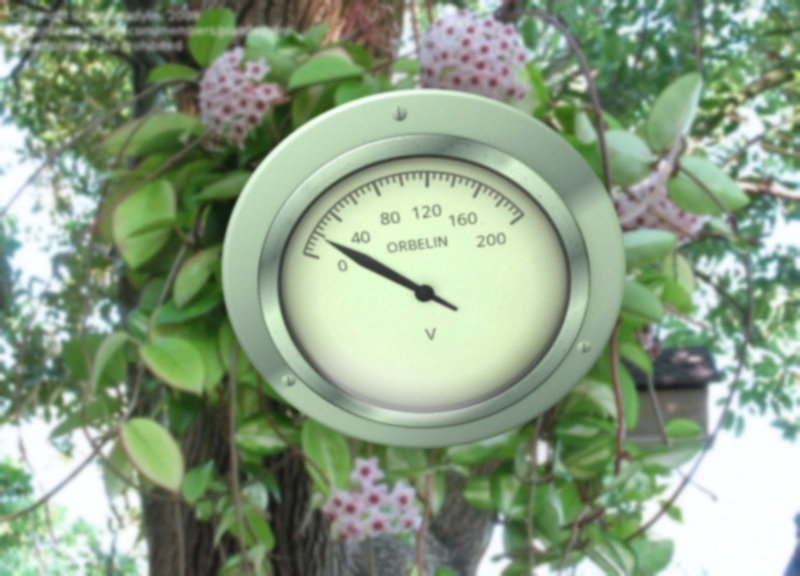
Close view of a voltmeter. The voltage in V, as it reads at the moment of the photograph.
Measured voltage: 20 V
